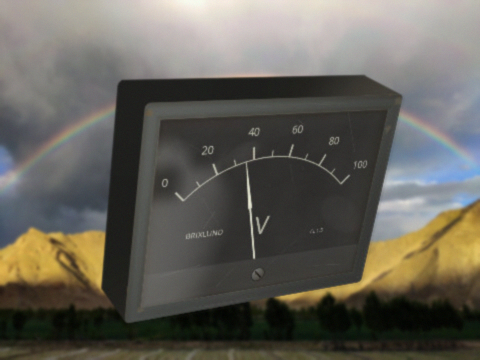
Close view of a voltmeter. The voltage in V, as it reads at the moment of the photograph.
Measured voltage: 35 V
